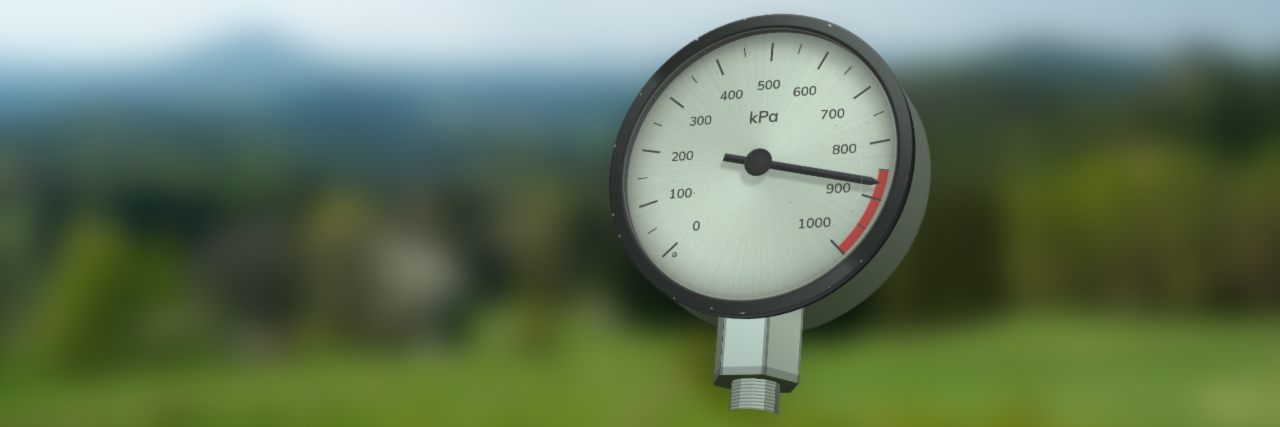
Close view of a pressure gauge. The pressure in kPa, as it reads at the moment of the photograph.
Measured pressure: 875 kPa
